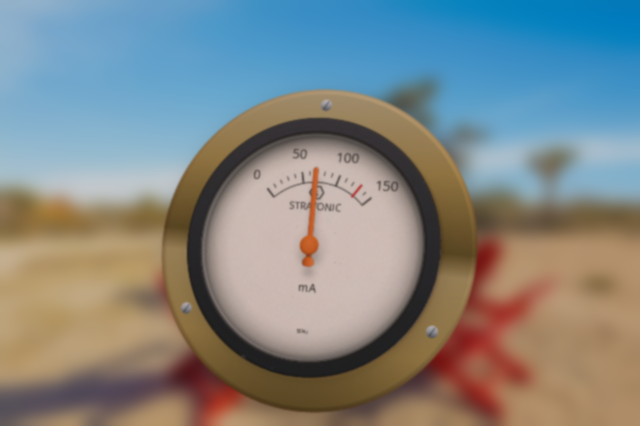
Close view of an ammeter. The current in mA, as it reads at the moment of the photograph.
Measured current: 70 mA
